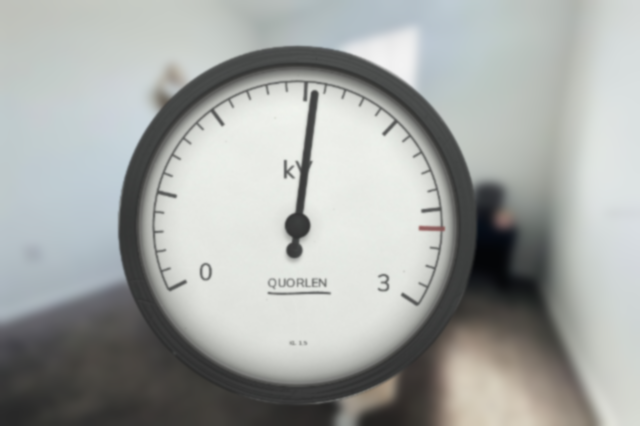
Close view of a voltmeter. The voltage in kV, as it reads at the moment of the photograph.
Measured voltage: 1.55 kV
